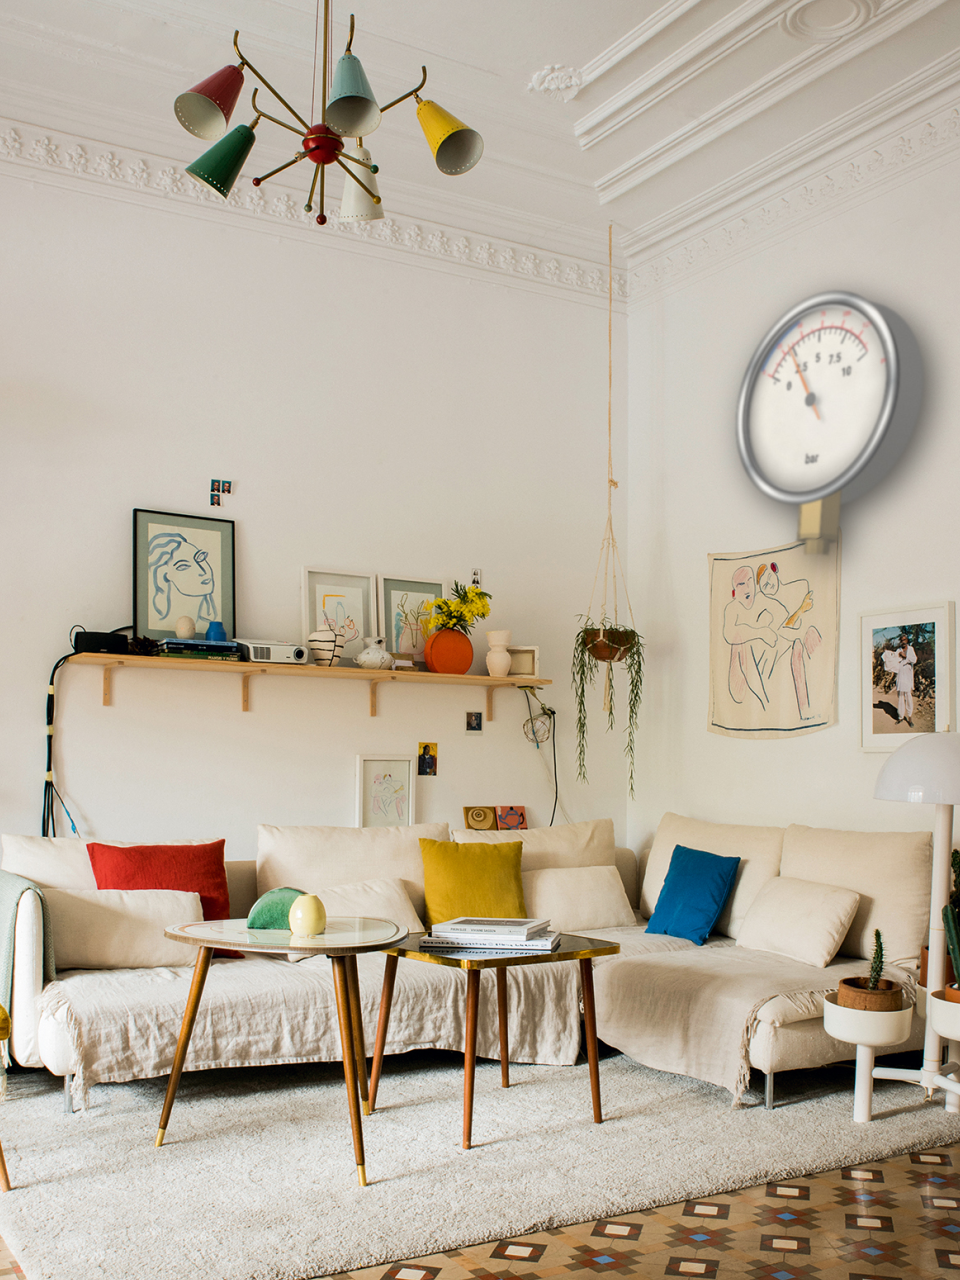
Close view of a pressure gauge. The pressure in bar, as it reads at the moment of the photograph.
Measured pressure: 2.5 bar
